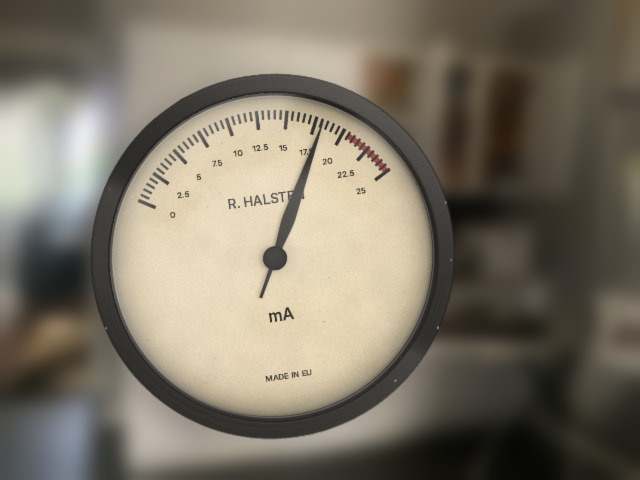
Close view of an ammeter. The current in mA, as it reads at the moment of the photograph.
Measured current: 18 mA
